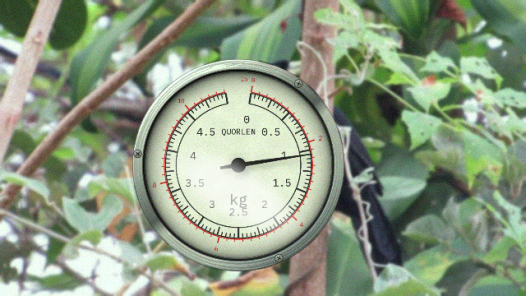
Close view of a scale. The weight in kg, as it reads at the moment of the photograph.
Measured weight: 1.05 kg
